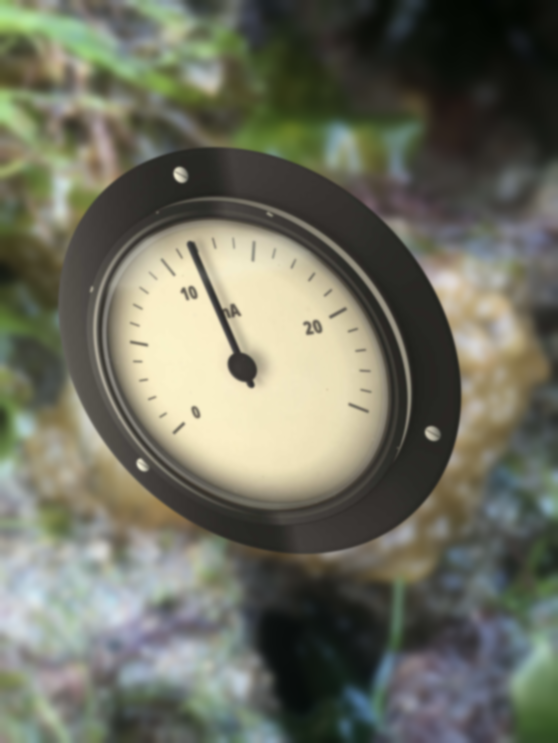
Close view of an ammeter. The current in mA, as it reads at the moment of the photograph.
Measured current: 12 mA
